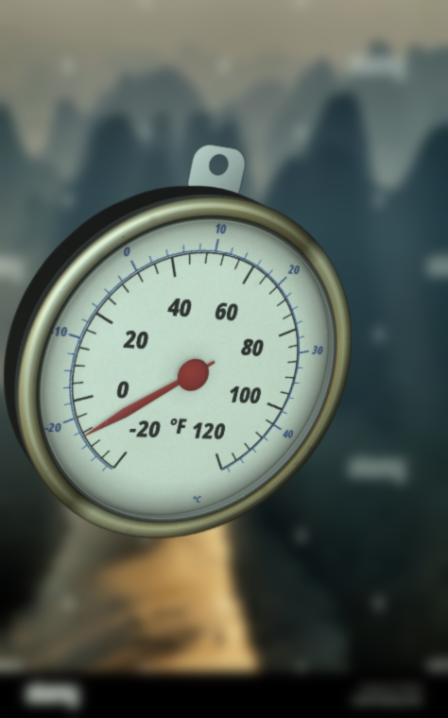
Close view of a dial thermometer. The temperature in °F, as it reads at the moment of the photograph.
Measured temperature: -8 °F
